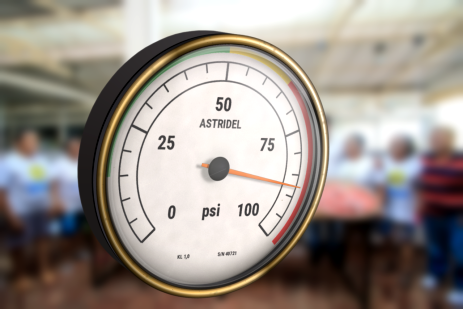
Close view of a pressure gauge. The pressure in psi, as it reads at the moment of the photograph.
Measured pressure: 87.5 psi
